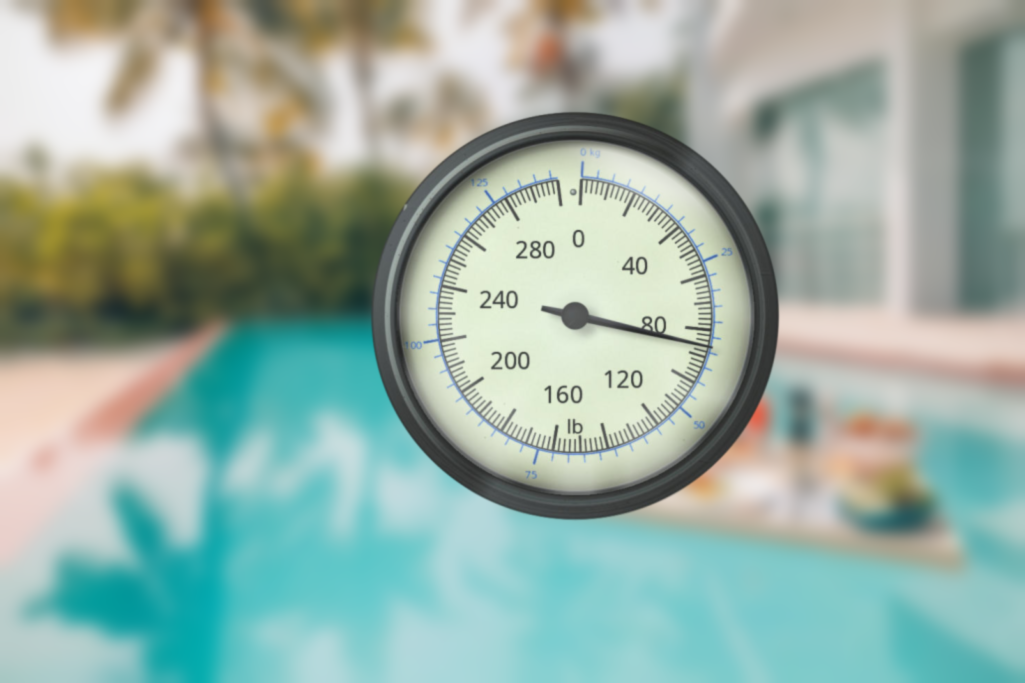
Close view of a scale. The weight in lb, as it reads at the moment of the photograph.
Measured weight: 86 lb
